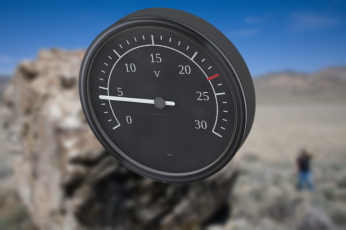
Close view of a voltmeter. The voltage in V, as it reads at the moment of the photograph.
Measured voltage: 4 V
